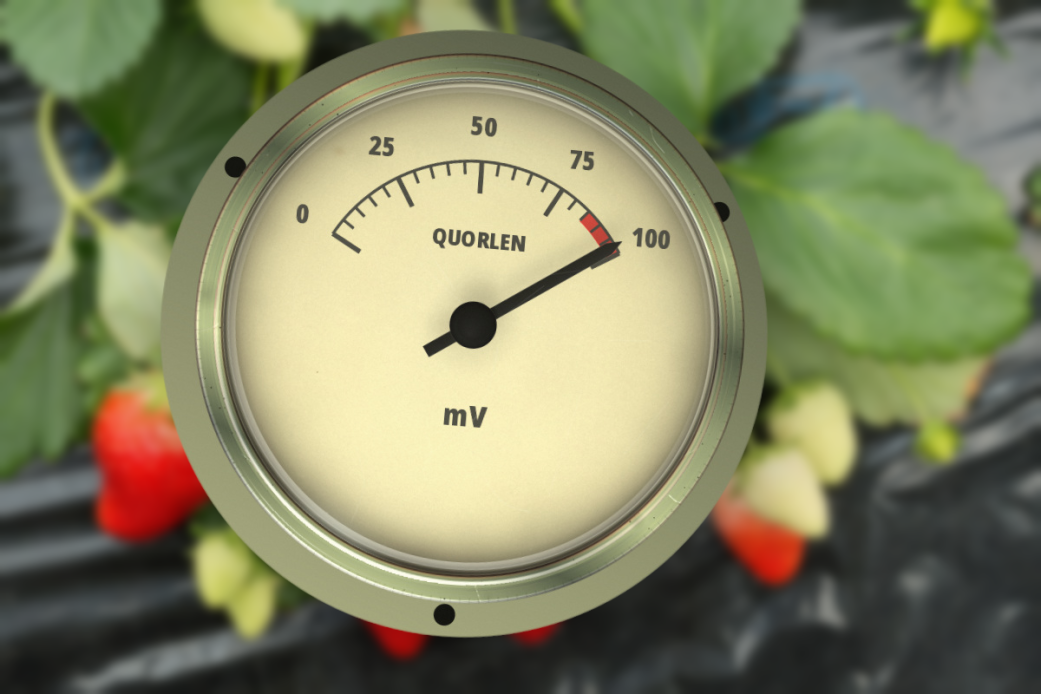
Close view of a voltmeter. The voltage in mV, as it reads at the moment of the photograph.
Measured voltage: 97.5 mV
